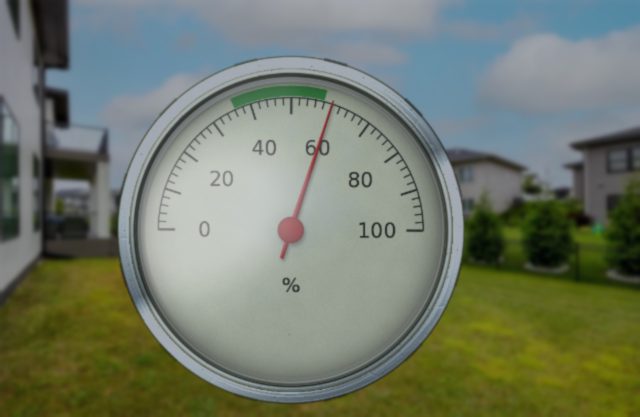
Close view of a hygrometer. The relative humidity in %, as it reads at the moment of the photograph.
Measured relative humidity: 60 %
